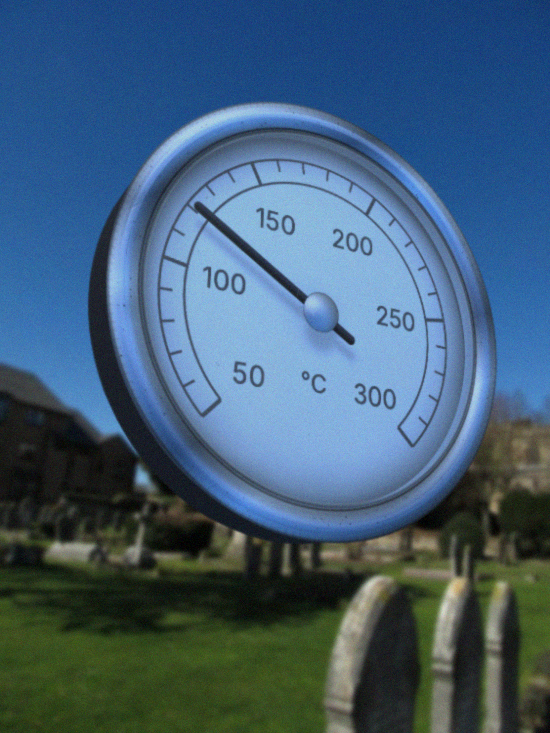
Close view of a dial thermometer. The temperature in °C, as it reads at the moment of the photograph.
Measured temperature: 120 °C
